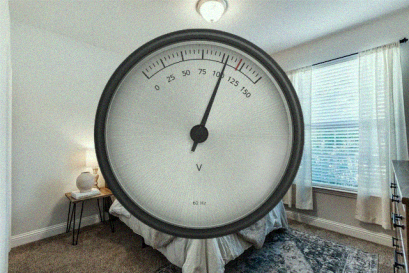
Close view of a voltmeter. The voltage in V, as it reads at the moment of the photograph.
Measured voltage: 105 V
